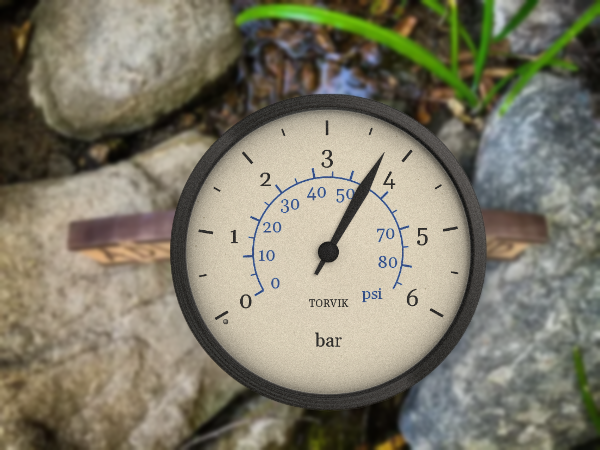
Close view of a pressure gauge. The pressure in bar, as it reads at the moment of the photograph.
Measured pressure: 3.75 bar
